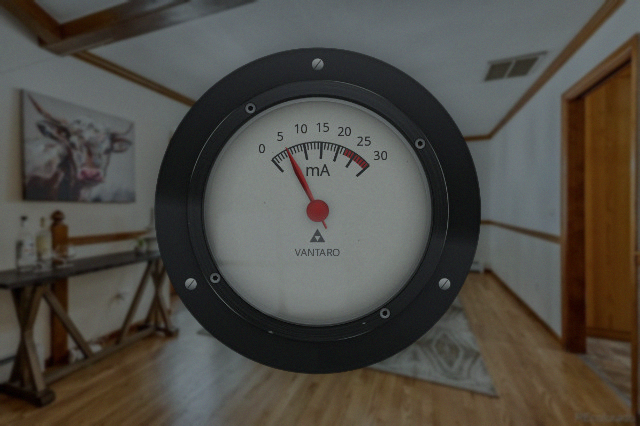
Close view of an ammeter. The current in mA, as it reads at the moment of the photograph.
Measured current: 5 mA
